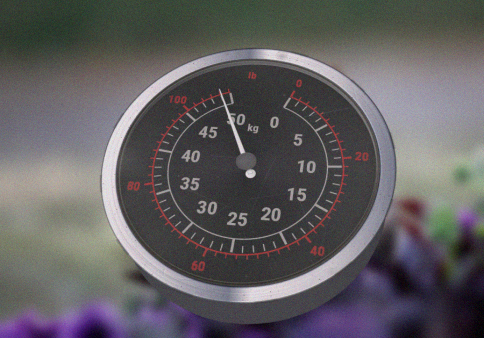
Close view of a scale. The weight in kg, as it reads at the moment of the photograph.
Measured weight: 49 kg
